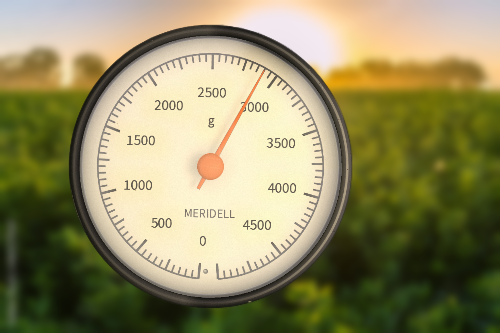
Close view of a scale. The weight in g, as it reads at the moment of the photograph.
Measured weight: 2900 g
